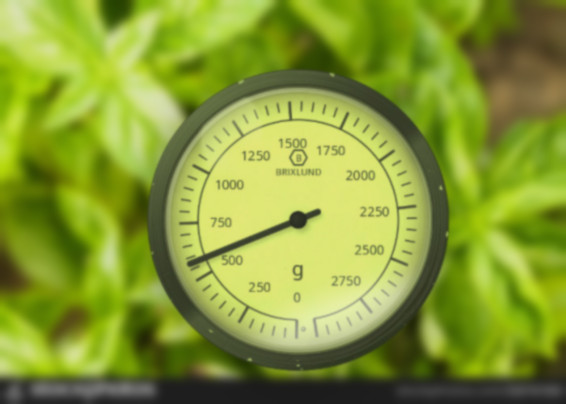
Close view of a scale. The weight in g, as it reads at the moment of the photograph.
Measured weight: 575 g
